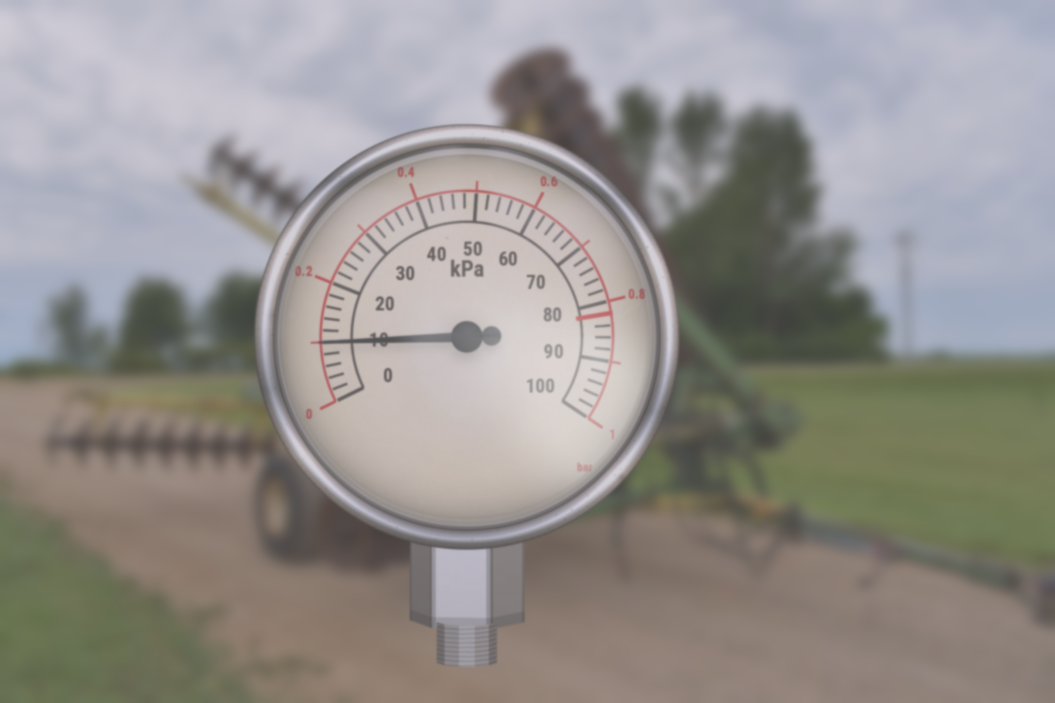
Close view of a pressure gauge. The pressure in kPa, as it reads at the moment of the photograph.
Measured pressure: 10 kPa
